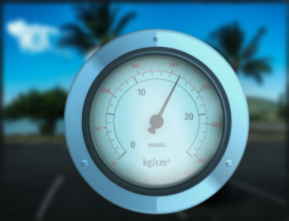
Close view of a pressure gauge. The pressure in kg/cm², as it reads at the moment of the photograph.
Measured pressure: 15 kg/cm²
